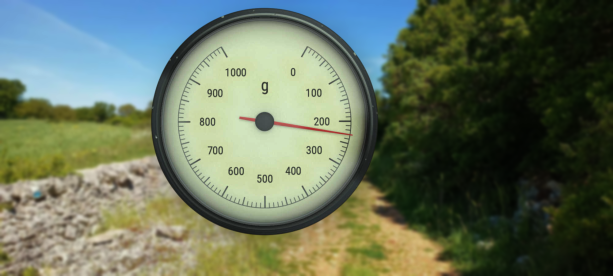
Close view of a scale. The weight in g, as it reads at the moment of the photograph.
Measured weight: 230 g
